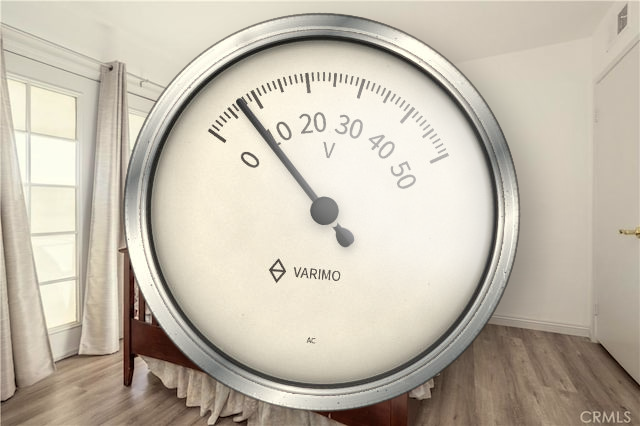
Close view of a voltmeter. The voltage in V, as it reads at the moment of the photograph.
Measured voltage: 7 V
